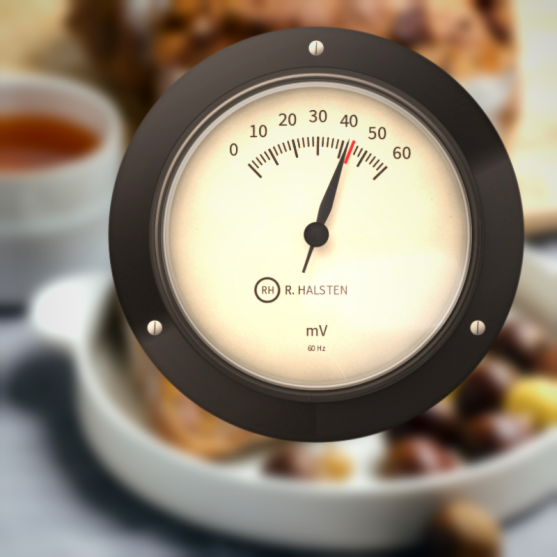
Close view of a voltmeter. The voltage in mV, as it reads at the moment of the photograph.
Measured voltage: 42 mV
